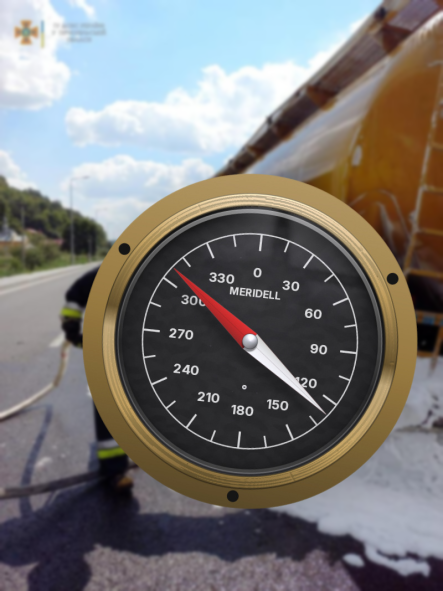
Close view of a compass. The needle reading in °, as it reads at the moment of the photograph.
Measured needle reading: 307.5 °
